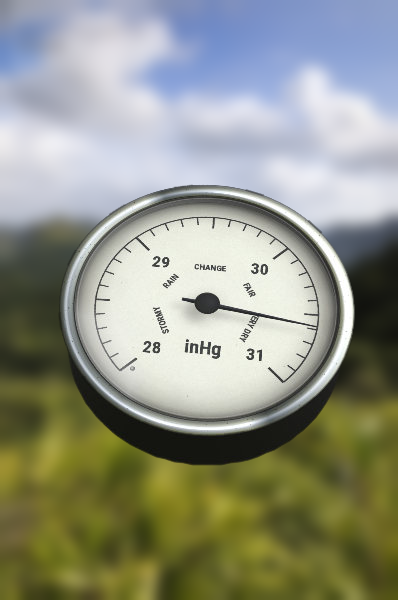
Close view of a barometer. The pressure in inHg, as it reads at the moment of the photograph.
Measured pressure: 30.6 inHg
